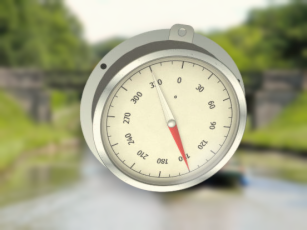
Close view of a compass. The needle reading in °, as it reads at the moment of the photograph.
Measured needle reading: 150 °
